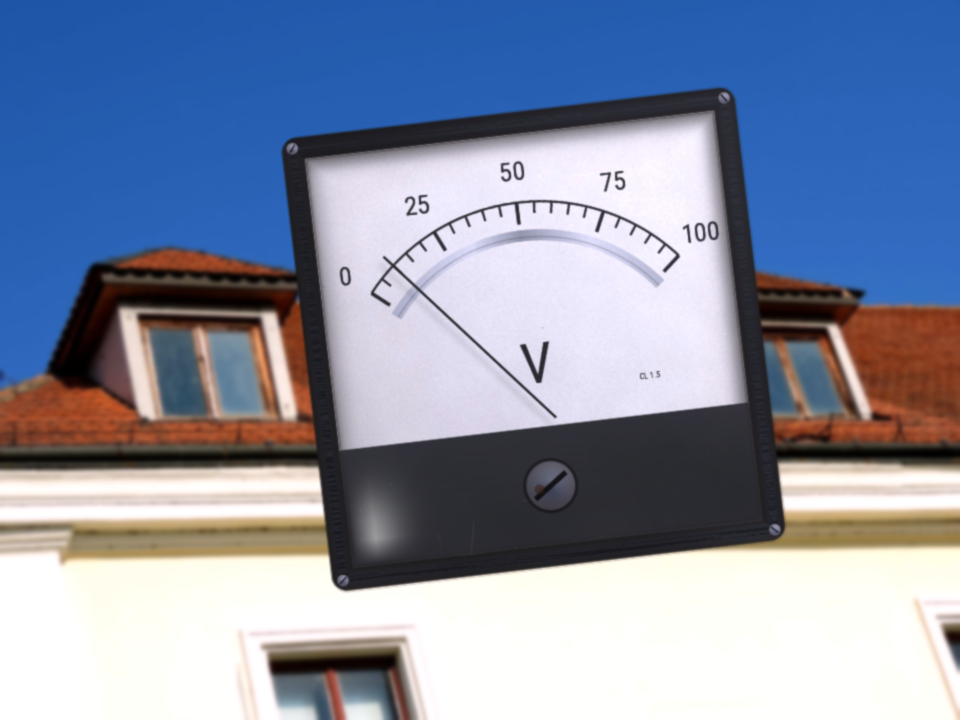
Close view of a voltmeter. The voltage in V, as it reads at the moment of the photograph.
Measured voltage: 10 V
